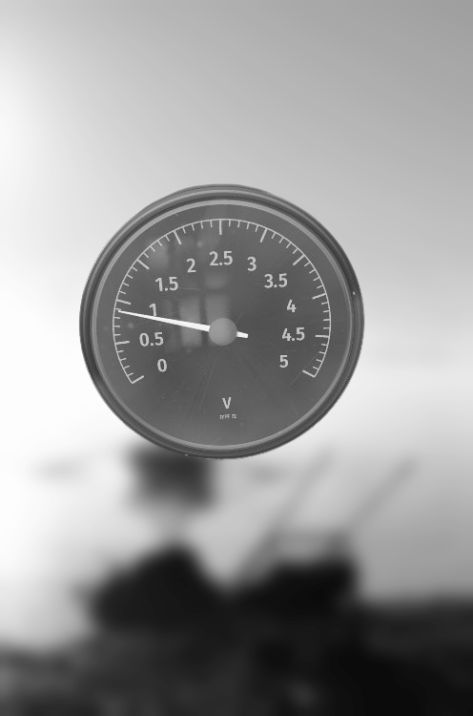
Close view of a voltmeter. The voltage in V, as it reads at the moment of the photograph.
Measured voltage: 0.9 V
